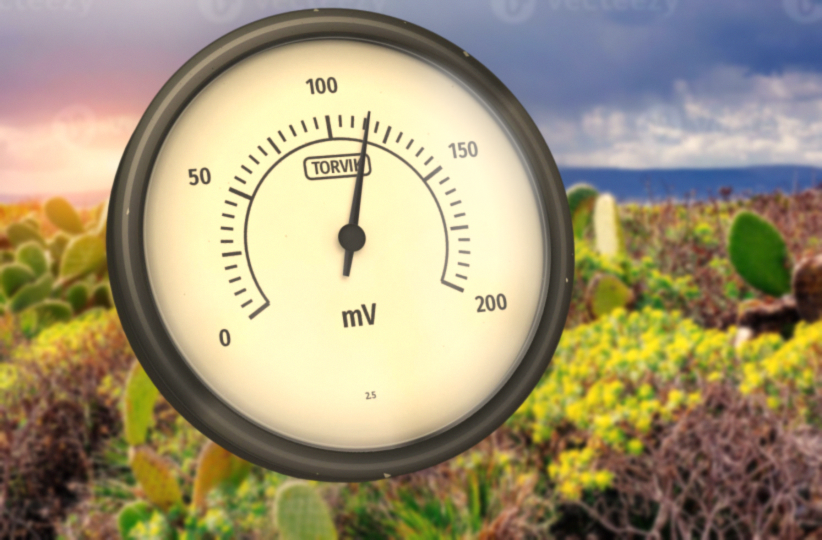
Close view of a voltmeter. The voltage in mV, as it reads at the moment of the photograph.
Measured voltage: 115 mV
